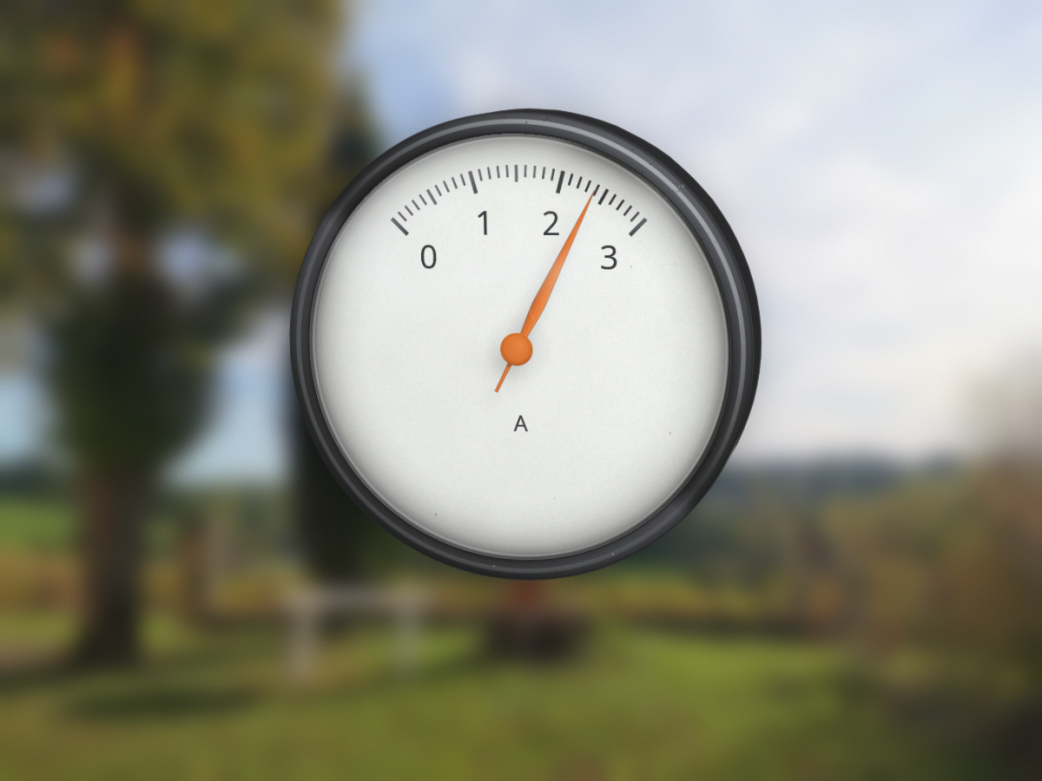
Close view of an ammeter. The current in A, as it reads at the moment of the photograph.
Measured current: 2.4 A
